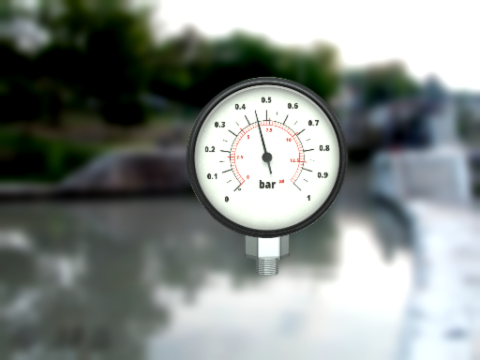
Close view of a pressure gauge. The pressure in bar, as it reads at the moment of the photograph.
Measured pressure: 0.45 bar
